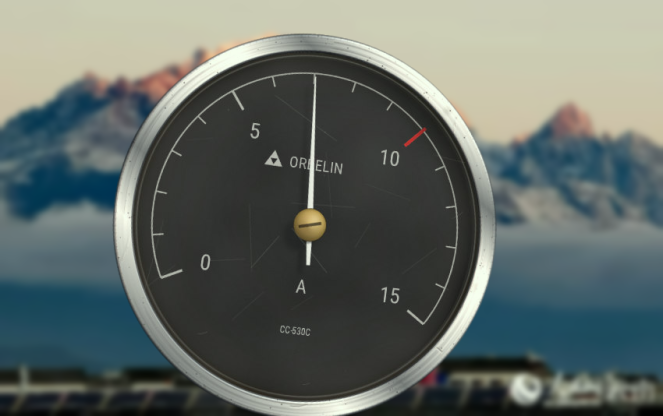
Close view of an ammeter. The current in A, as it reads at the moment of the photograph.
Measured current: 7 A
